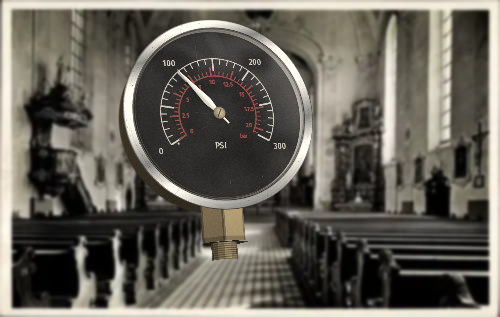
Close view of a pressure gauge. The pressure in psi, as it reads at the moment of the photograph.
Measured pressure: 100 psi
